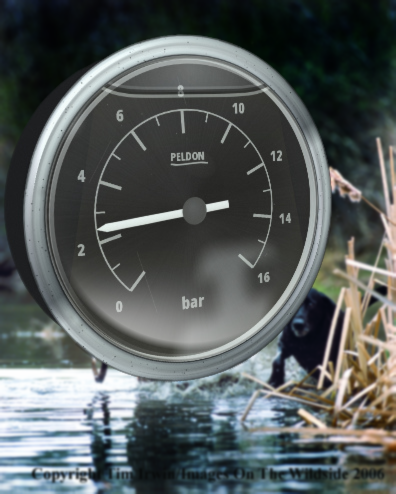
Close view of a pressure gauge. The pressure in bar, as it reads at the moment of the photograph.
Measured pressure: 2.5 bar
